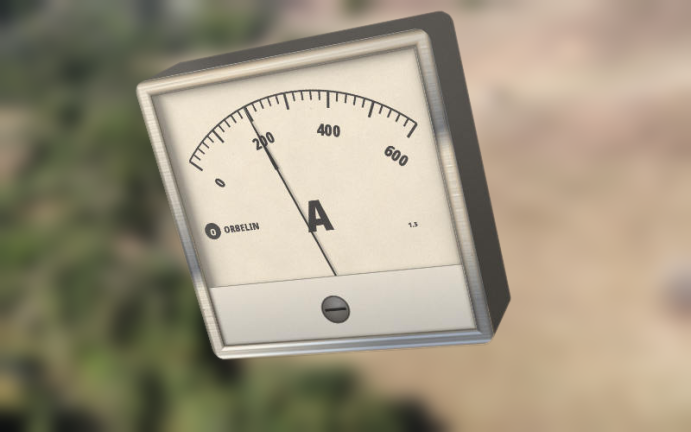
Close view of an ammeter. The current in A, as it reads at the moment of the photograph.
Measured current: 200 A
